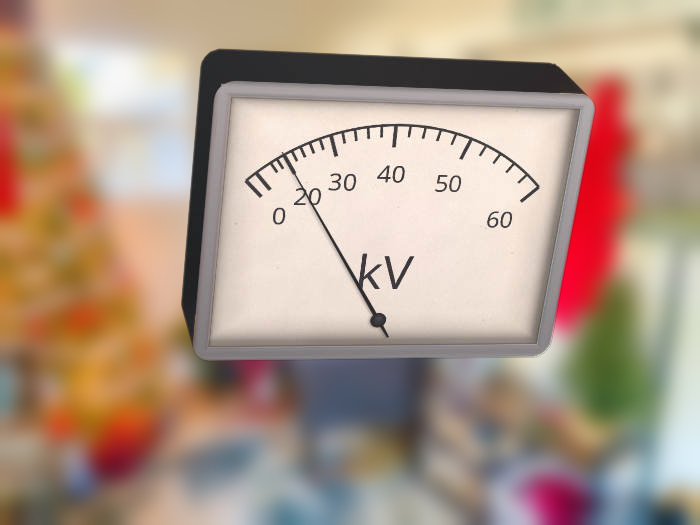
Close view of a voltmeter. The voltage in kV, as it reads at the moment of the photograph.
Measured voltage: 20 kV
